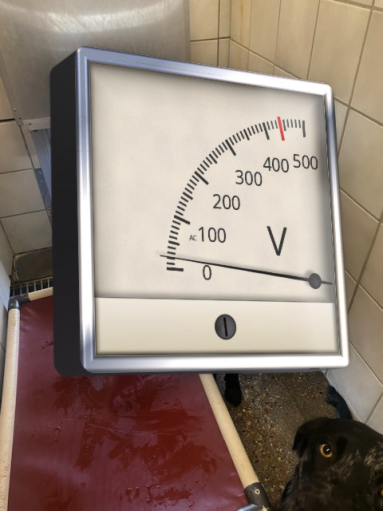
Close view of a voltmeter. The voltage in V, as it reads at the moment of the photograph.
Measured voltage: 20 V
